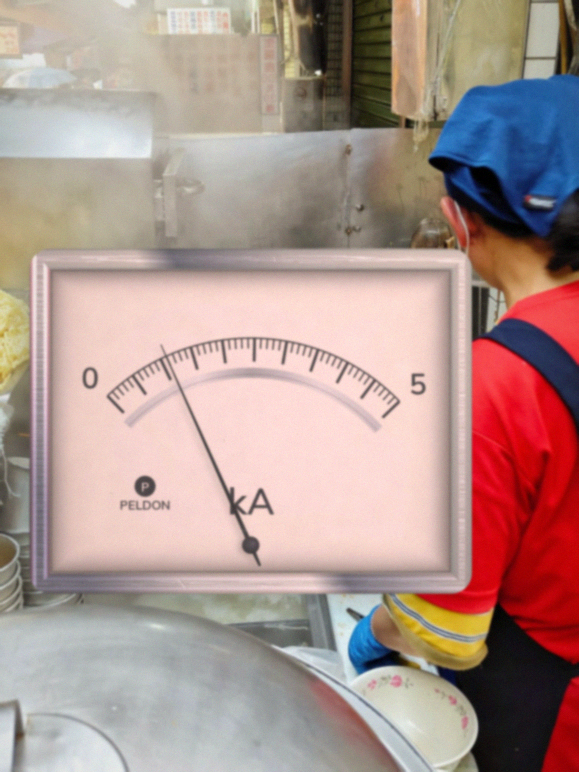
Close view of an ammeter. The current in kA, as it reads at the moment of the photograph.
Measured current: 1.1 kA
